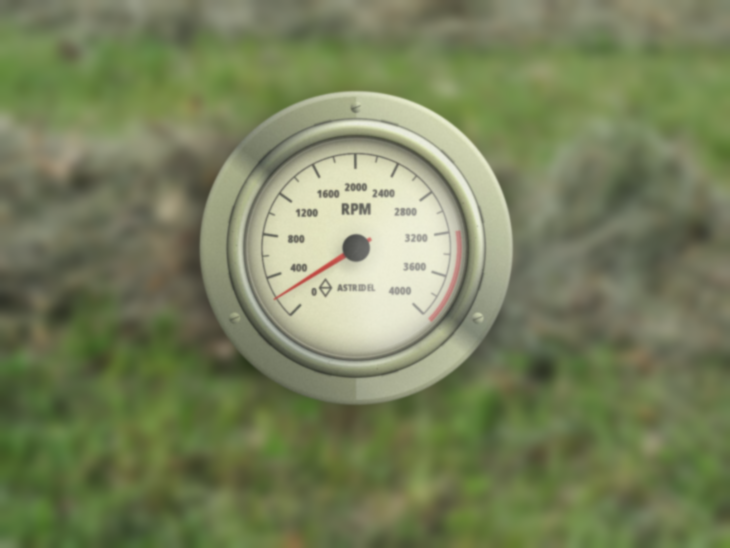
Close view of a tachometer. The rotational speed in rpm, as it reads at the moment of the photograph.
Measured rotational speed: 200 rpm
